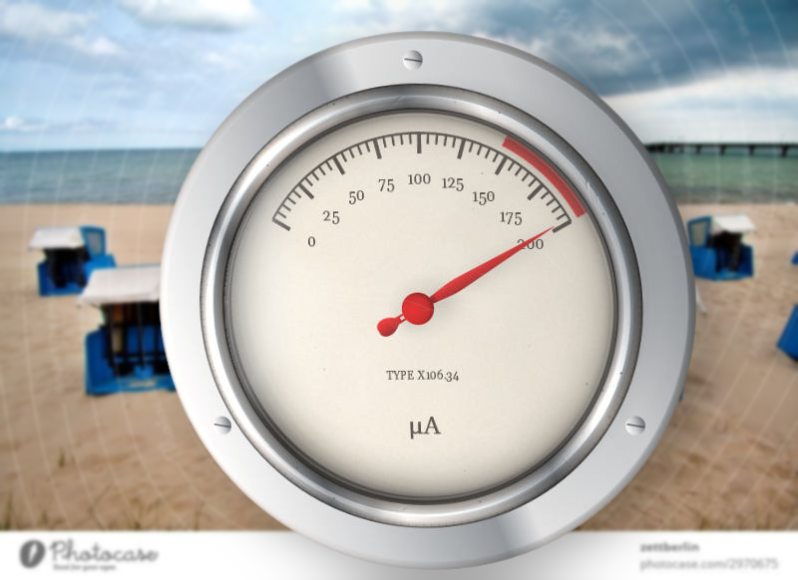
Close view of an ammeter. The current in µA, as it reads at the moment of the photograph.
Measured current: 197.5 µA
